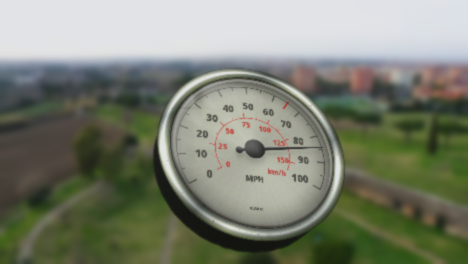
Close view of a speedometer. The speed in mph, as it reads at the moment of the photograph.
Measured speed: 85 mph
